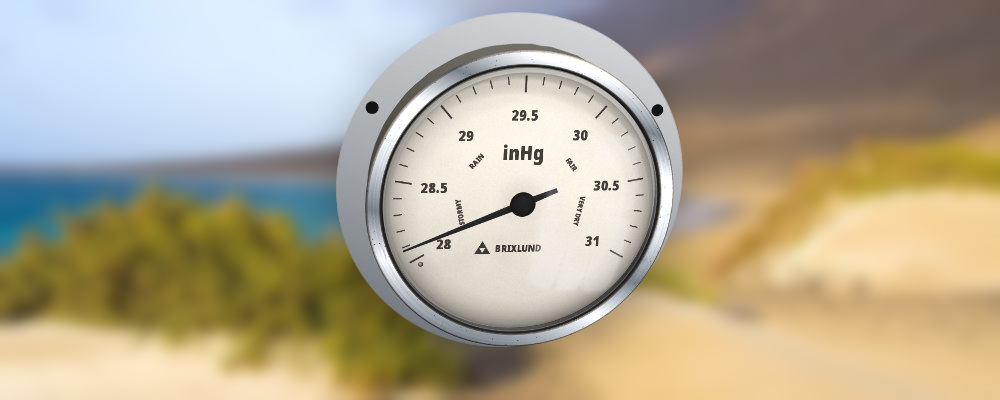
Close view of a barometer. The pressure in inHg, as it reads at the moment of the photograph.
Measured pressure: 28.1 inHg
